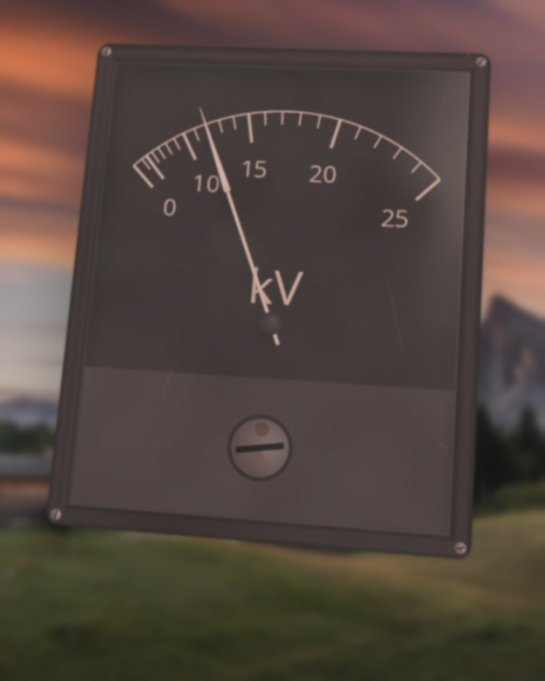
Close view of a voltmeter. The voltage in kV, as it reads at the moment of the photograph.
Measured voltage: 12 kV
